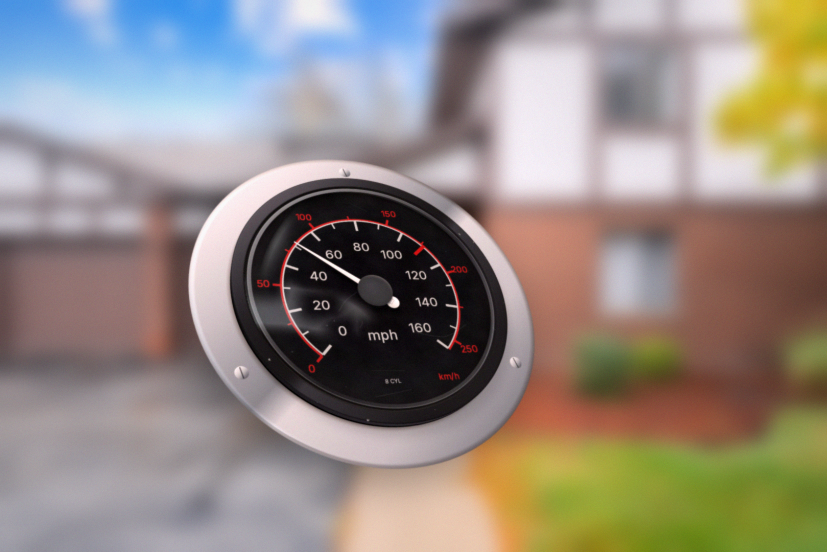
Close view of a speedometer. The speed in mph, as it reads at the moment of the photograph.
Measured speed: 50 mph
